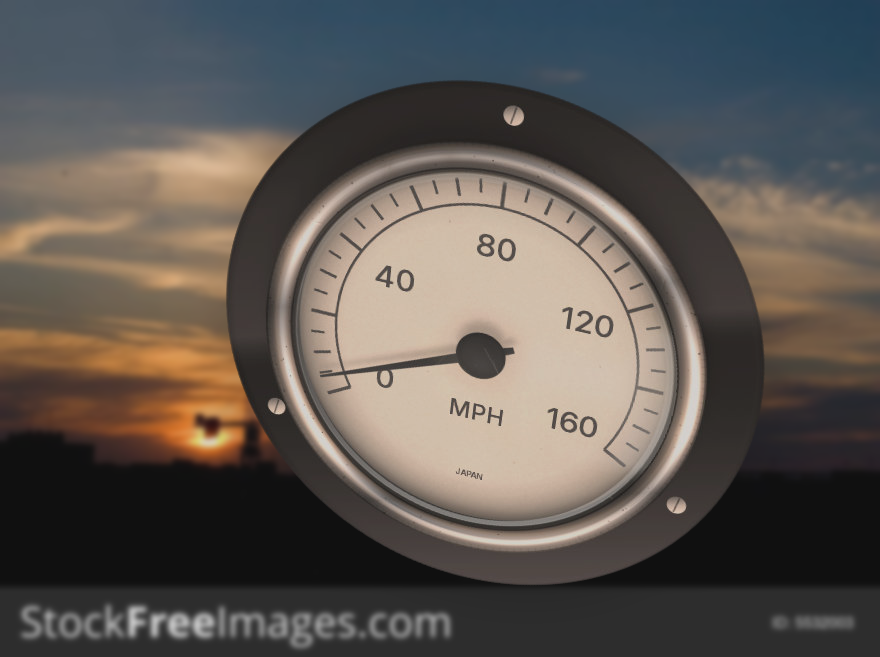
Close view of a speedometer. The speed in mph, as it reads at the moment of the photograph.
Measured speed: 5 mph
